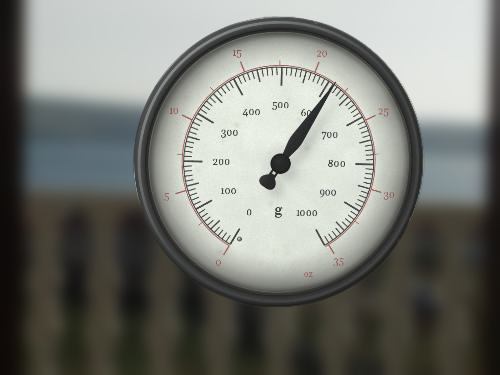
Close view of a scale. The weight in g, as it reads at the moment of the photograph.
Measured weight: 610 g
